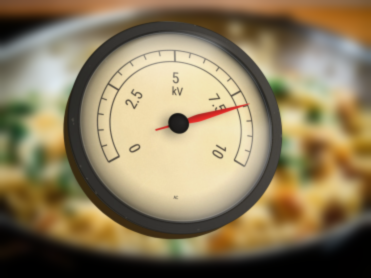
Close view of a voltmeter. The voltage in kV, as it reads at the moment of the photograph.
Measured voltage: 8 kV
